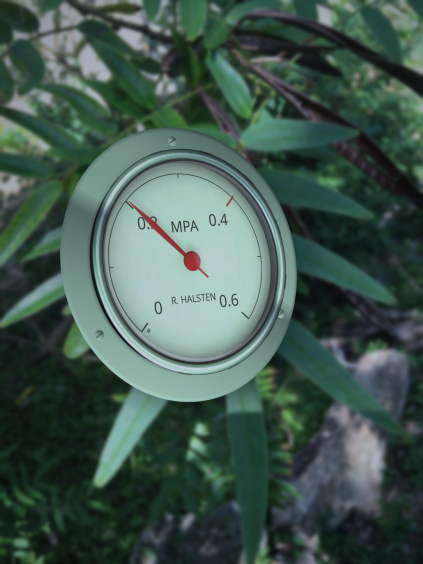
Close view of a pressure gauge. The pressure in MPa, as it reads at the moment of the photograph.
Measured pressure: 0.2 MPa
